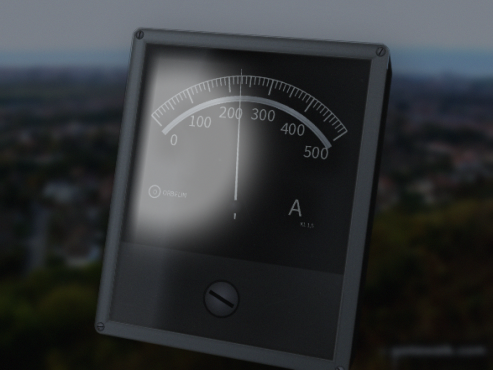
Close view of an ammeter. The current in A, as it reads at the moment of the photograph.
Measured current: 230 A
